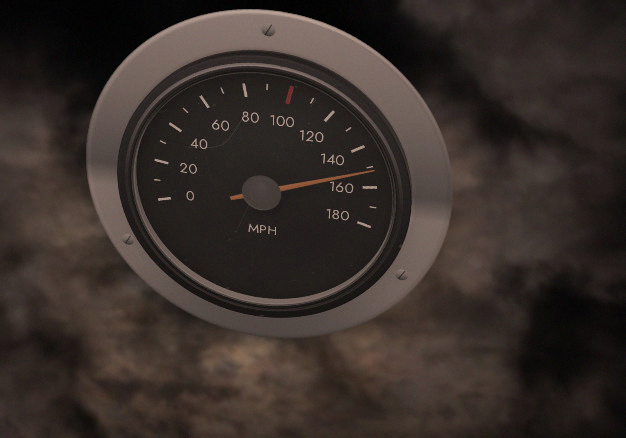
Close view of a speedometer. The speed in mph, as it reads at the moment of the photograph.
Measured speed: 150 mph
